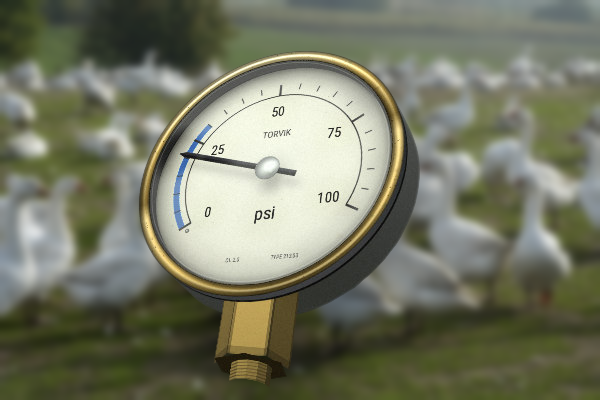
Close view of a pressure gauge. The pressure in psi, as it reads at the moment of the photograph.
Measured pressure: 20 psi
